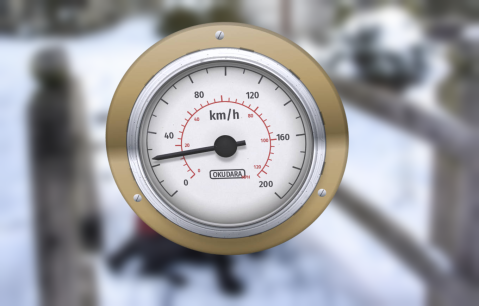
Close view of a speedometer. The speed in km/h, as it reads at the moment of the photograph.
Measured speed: 25 km/h
